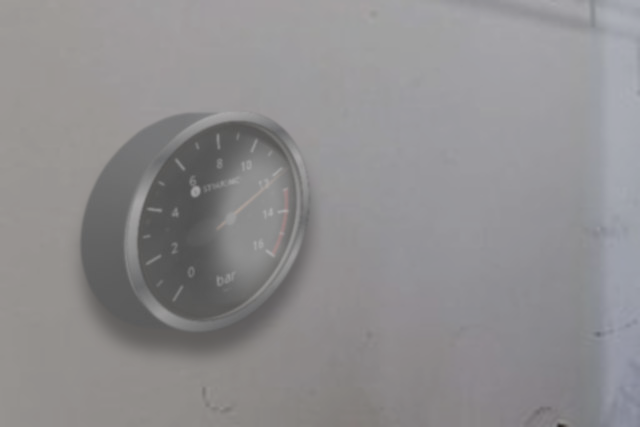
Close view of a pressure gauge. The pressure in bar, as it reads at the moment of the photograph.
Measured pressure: 12 bar
